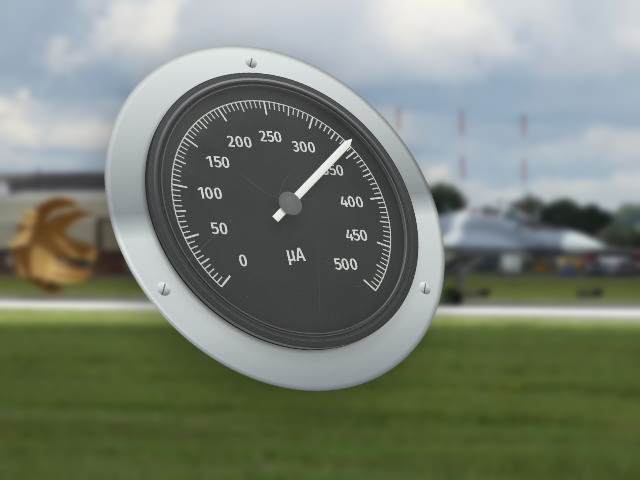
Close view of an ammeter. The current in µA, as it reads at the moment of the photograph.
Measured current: 340 µA
